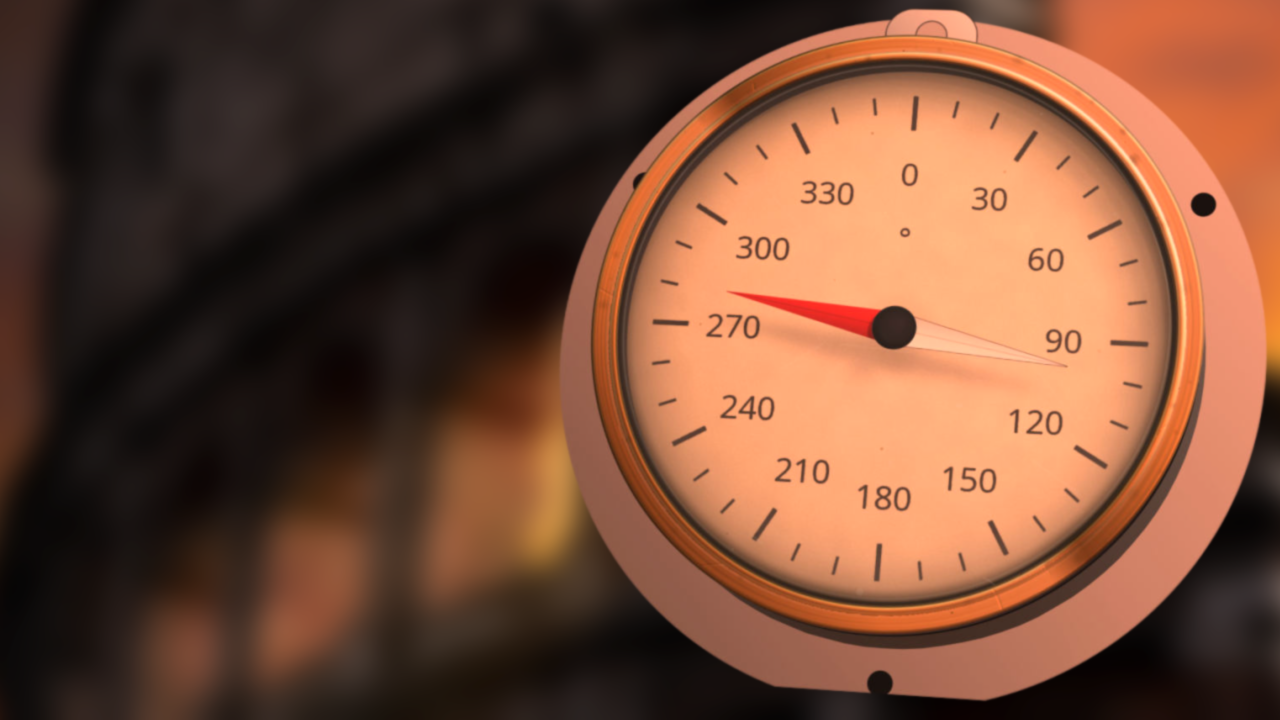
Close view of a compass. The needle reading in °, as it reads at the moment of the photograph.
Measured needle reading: 280 °
